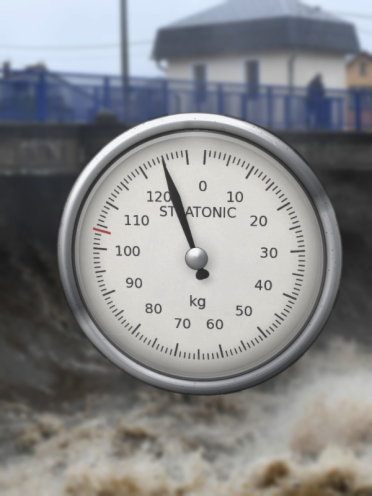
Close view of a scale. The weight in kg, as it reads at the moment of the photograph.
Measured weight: 125 kg
